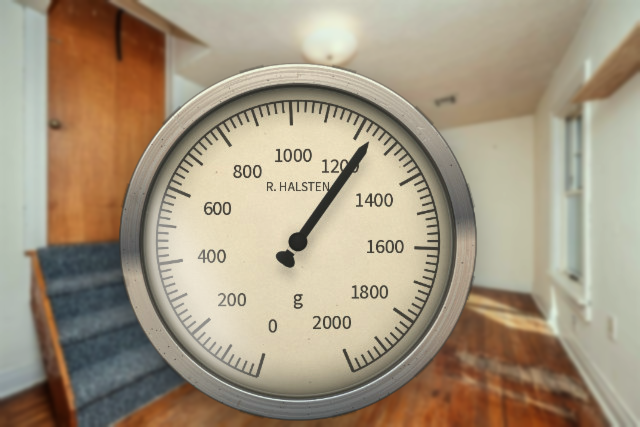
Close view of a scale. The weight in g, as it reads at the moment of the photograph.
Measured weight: 1240 g
